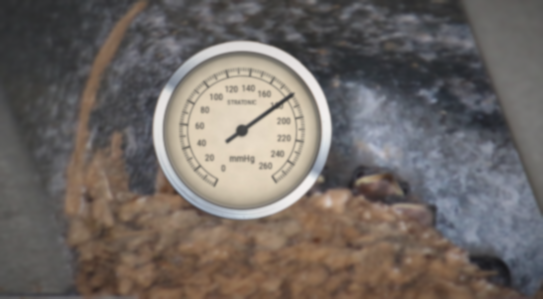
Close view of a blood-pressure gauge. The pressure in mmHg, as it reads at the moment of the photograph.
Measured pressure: 180 mmHg
